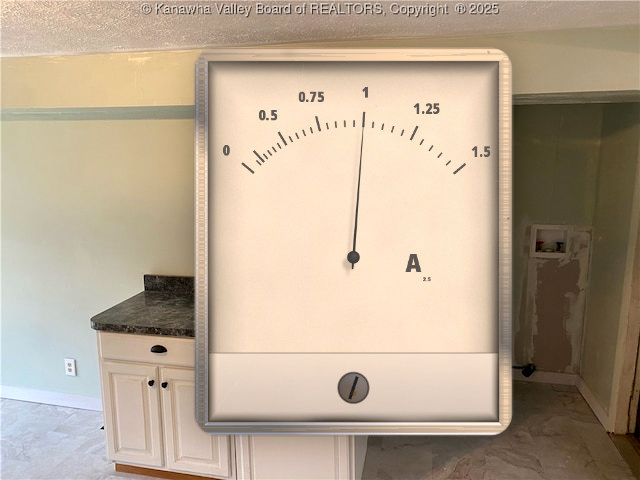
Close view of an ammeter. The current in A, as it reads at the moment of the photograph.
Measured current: 1 A
